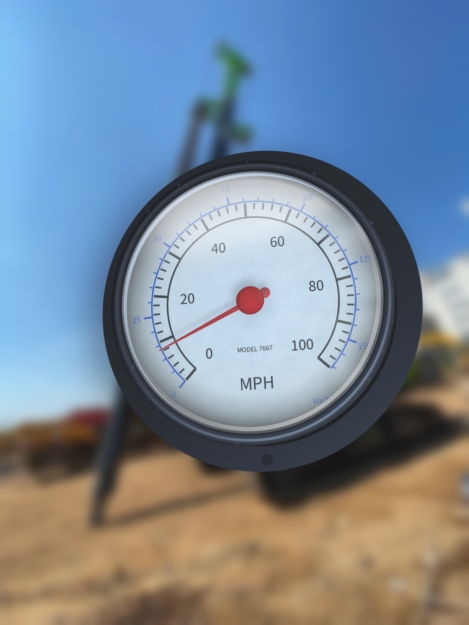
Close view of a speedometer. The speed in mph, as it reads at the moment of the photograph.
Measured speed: 8 mph
